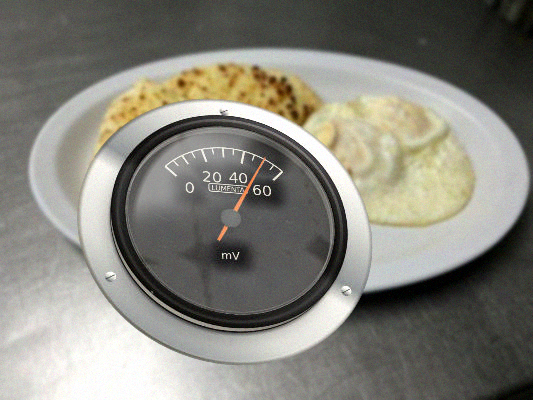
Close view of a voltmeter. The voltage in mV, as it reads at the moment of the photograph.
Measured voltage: 50 mV
